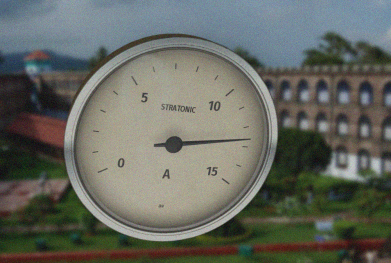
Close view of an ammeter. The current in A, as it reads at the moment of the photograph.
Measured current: 12.5 A
